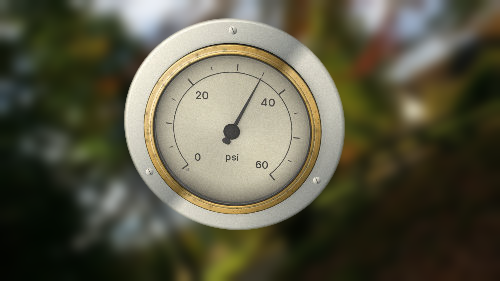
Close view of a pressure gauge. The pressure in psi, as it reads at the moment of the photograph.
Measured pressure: 35 psi
